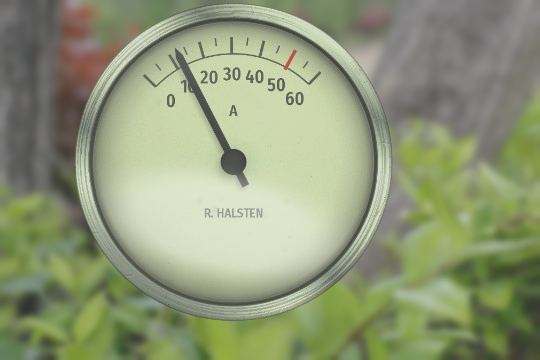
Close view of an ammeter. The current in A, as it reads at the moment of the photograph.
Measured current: 12.5 A
